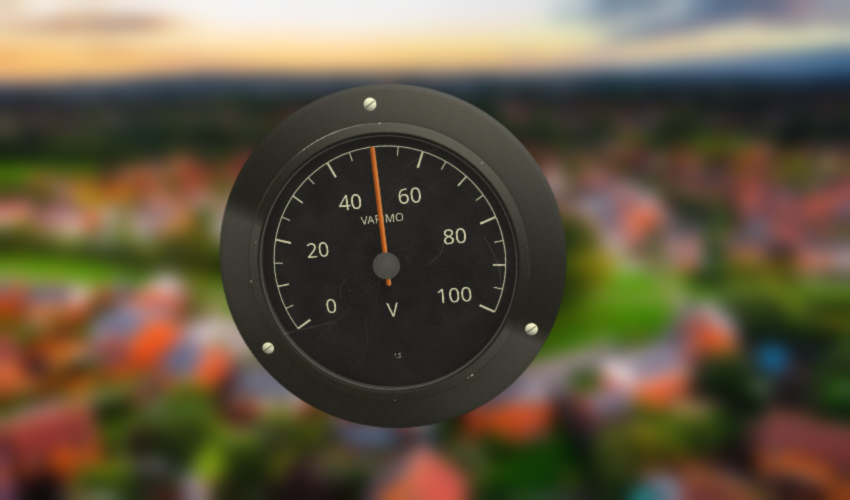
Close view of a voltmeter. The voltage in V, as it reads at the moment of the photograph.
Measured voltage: 50 V
